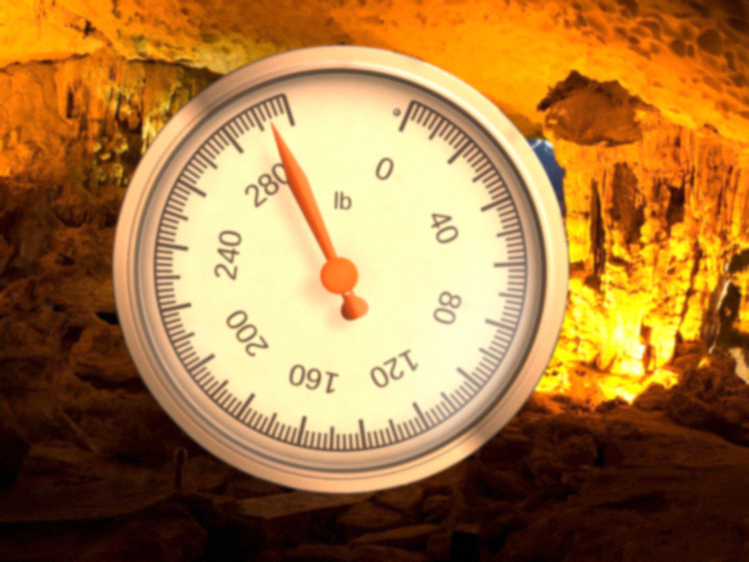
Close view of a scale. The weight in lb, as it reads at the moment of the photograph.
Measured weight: 294 lb
